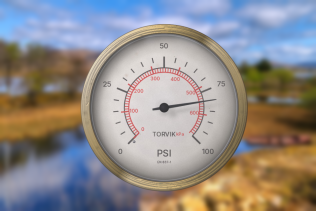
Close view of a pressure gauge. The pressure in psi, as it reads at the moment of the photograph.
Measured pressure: 80 psi
